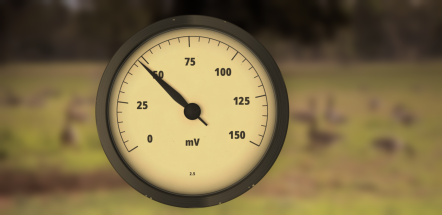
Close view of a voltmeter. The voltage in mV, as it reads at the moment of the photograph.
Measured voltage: 47.5 mV
